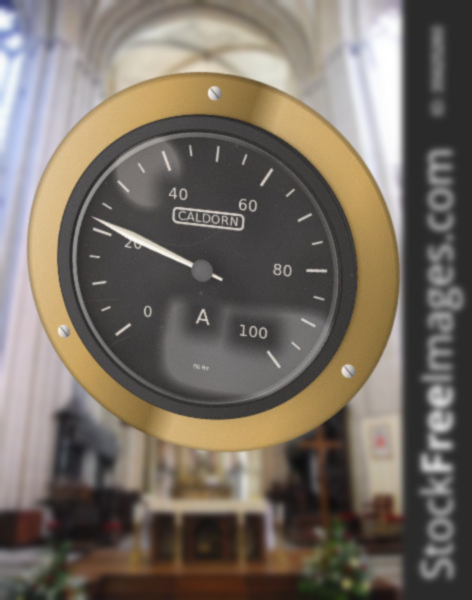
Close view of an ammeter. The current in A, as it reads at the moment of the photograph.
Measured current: 22.5 A
